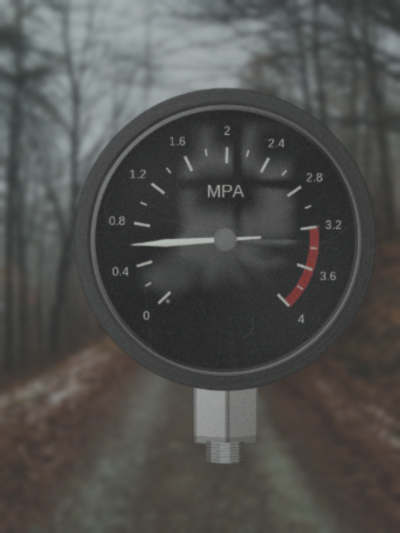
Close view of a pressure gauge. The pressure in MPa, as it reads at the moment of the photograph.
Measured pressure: 0.6 MPa
